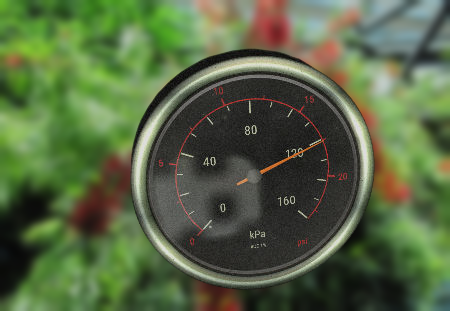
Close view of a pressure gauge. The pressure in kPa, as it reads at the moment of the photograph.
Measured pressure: 120 kPa
